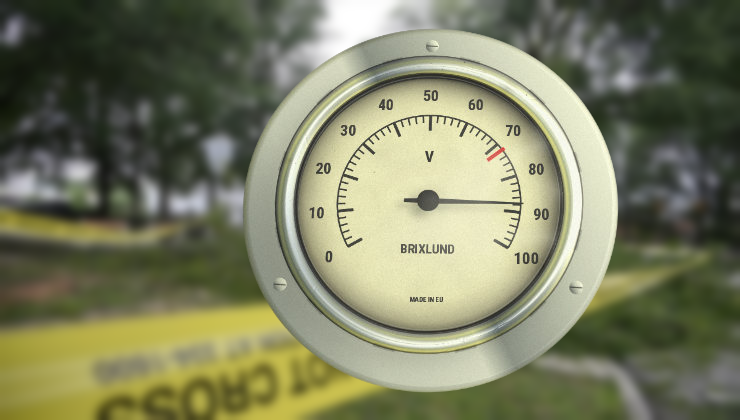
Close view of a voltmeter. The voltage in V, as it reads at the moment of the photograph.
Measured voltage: 88 V
